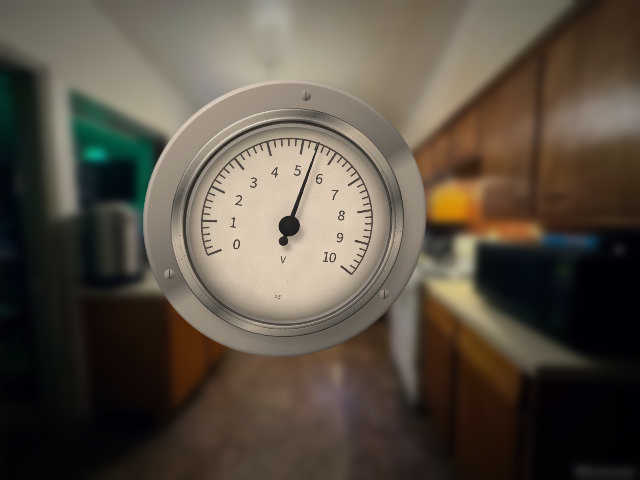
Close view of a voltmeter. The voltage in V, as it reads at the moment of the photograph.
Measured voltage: 5.4 V
